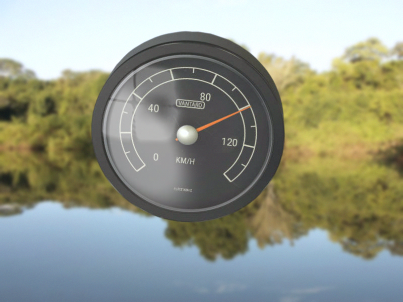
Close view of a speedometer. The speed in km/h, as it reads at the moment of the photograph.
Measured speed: 100 km/h
